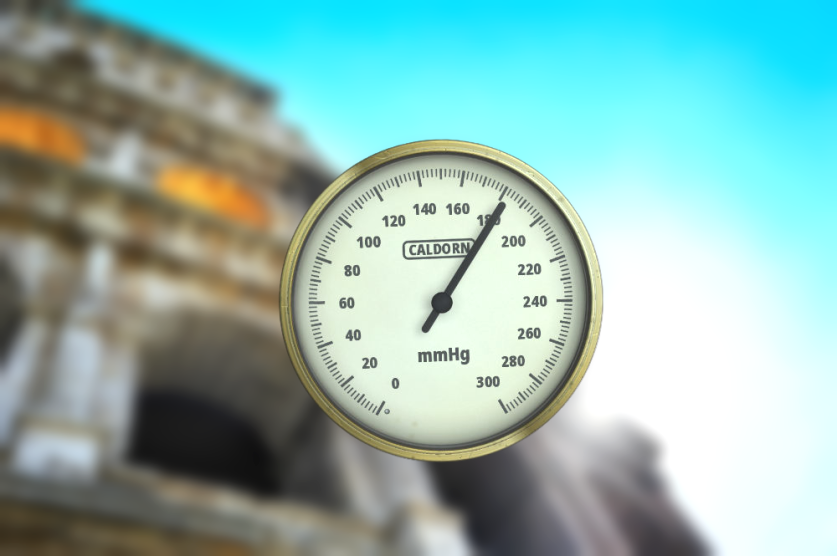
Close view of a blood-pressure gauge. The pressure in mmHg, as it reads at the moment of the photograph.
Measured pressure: 182 mmHg
